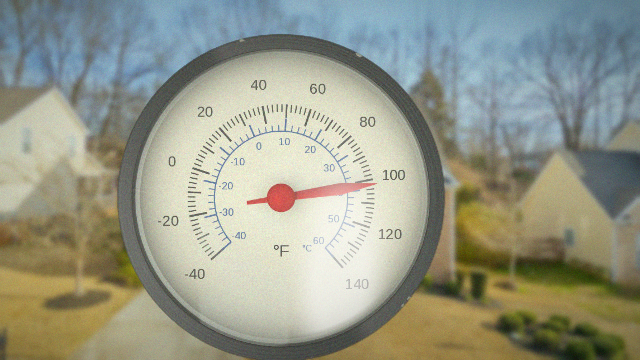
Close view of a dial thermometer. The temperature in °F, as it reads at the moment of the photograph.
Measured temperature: 102 °F
